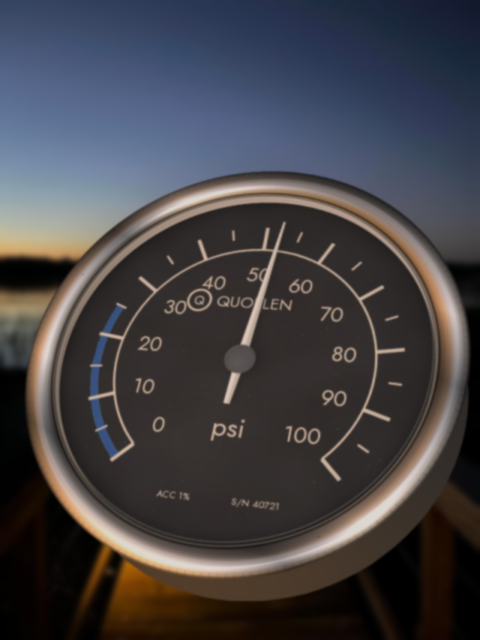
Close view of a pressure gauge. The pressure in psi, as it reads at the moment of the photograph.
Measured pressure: 52.5 psi
